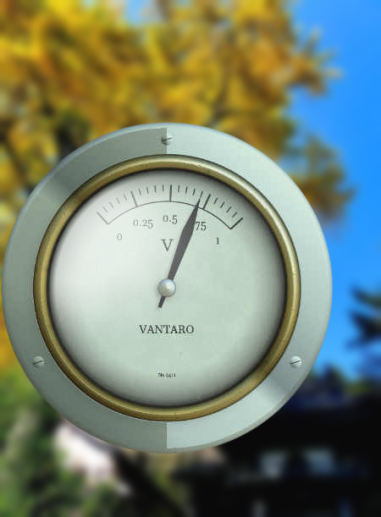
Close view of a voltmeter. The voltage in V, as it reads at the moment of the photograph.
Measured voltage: 0.7 V
